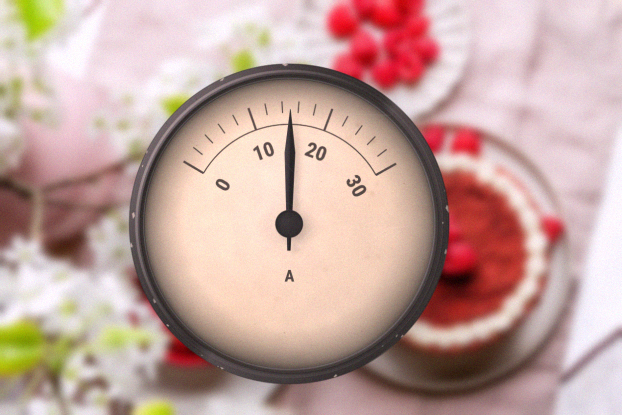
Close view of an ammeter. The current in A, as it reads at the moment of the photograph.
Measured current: 15 A
